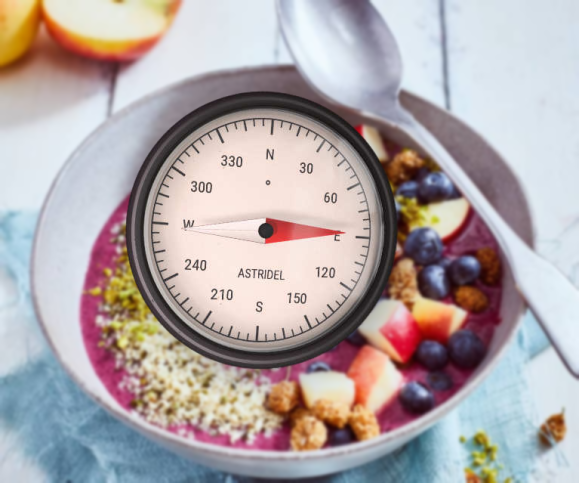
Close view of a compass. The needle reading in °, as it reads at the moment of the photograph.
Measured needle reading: 87.5 °
